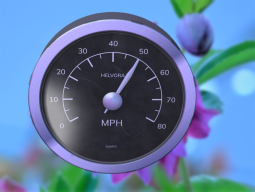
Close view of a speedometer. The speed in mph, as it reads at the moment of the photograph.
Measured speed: 50 mph
